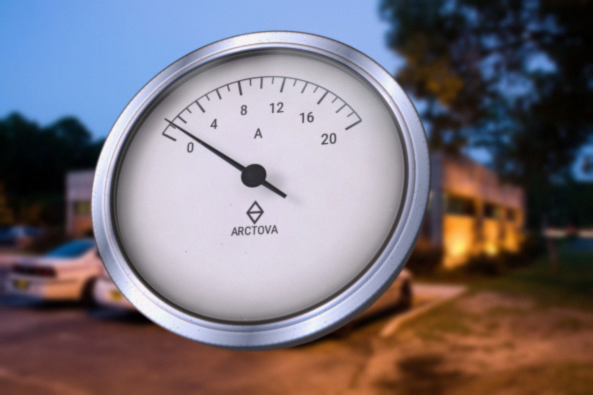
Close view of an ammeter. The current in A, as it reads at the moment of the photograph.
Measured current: 1 A
